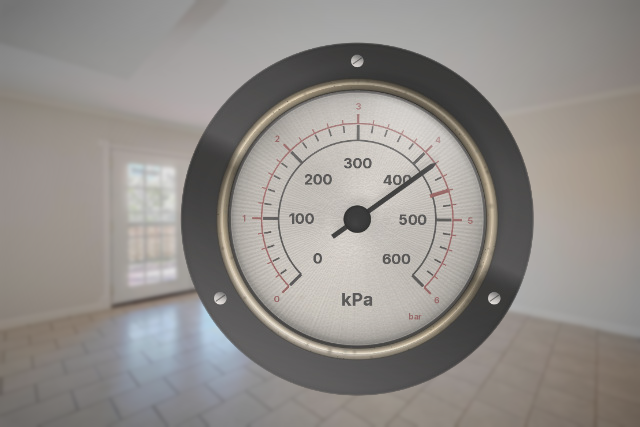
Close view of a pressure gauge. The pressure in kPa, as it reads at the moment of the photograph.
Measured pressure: 420 kPa
